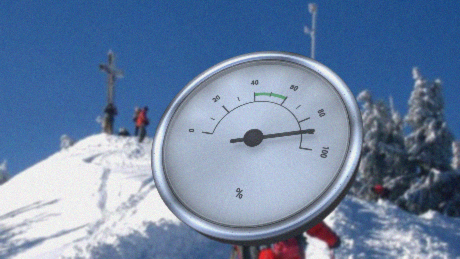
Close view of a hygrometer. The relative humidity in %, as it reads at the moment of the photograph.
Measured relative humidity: 90 %
